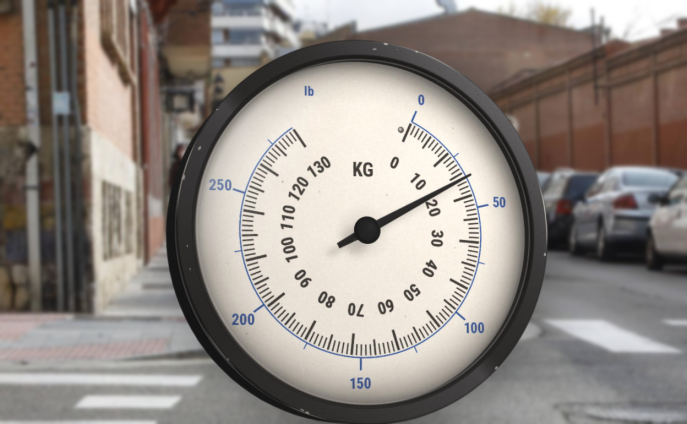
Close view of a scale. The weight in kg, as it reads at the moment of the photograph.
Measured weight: 16 kg
